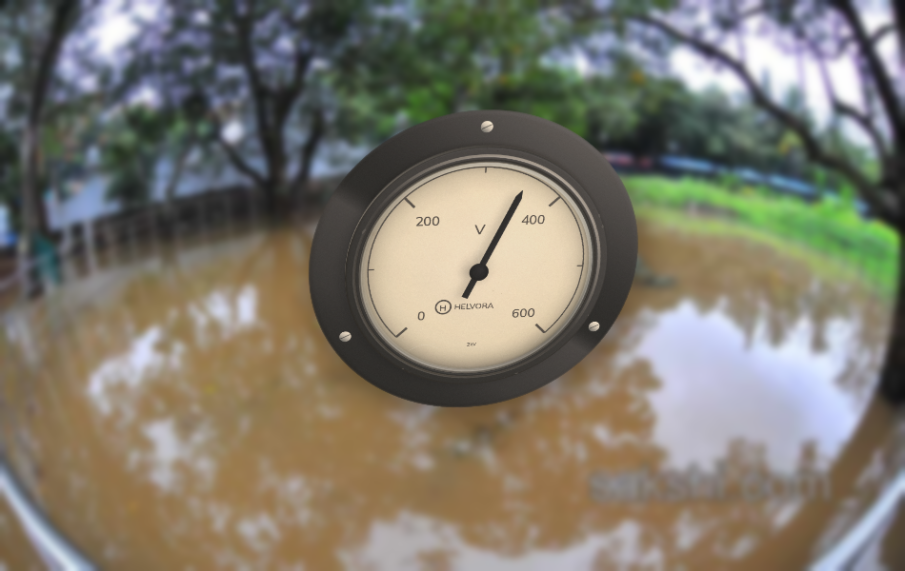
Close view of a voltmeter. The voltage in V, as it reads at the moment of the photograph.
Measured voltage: 350 V
